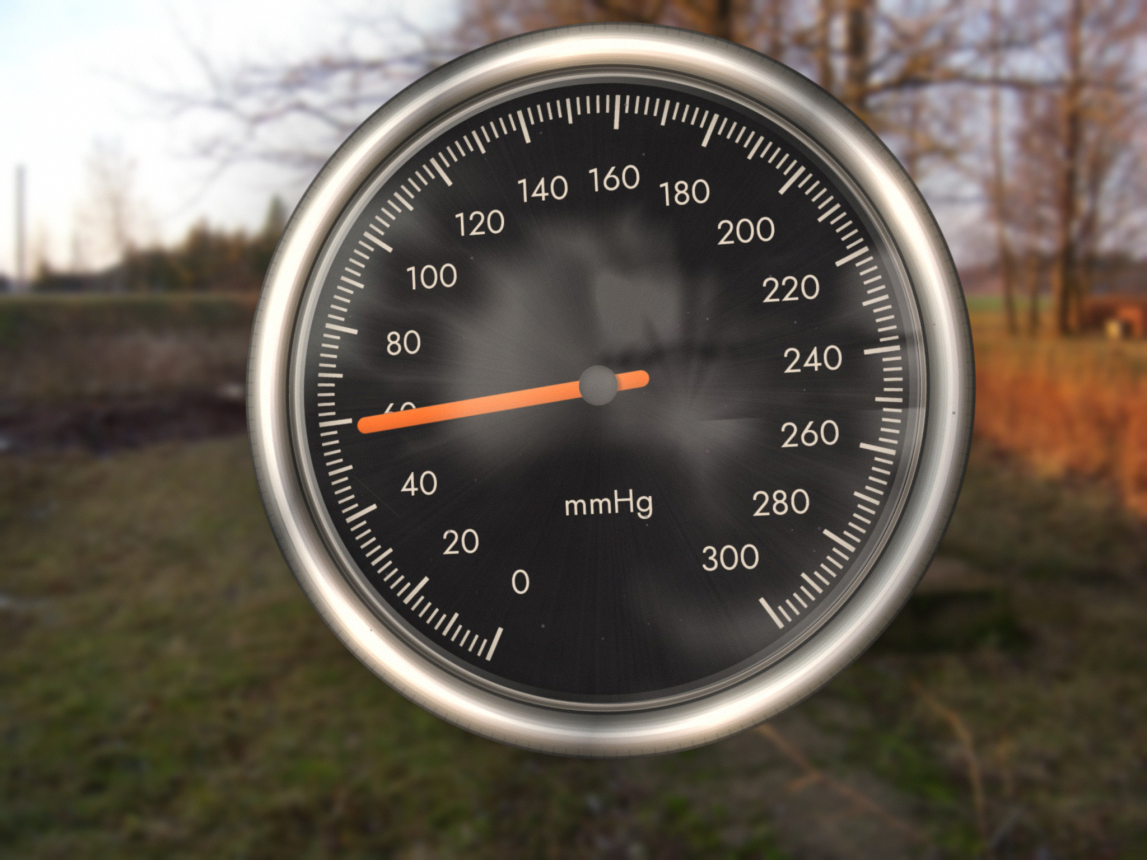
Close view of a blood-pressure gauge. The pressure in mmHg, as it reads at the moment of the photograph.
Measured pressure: 58 mmHg
